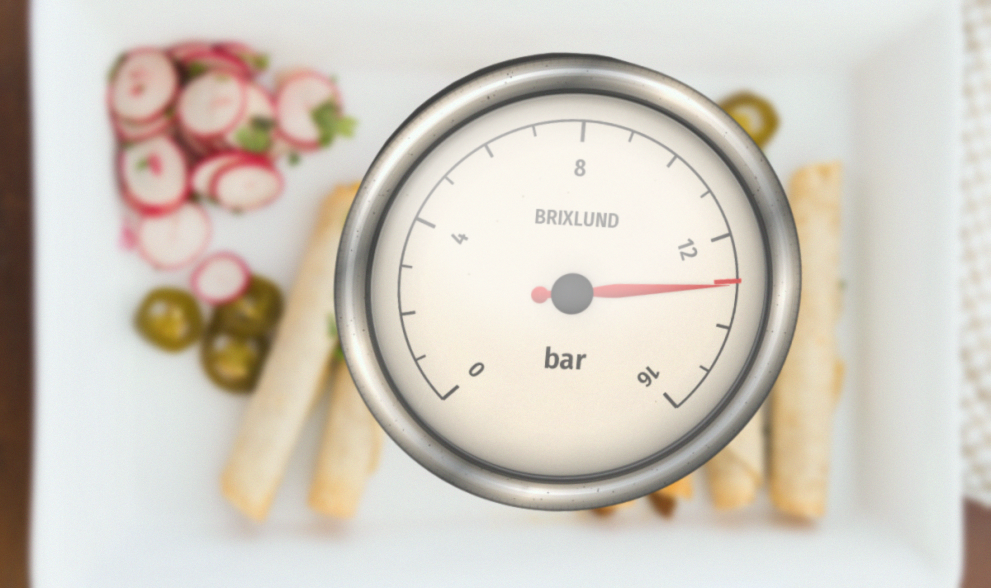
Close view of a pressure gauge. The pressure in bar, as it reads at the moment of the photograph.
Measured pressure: 13 bar
